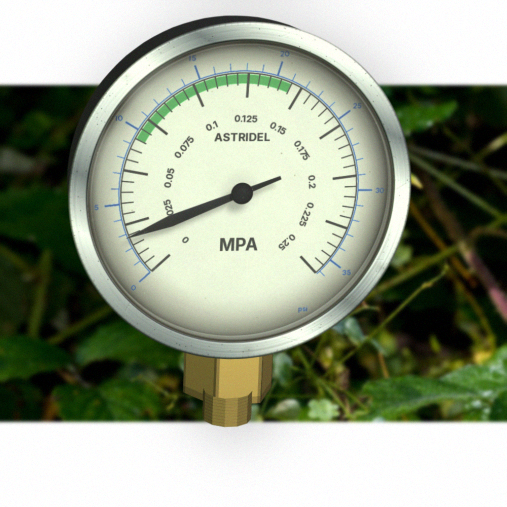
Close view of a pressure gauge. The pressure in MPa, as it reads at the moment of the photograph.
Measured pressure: 0.02 MPa
